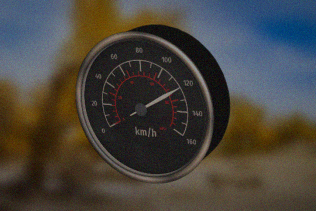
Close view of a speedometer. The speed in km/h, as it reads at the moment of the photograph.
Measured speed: 120 km/h
